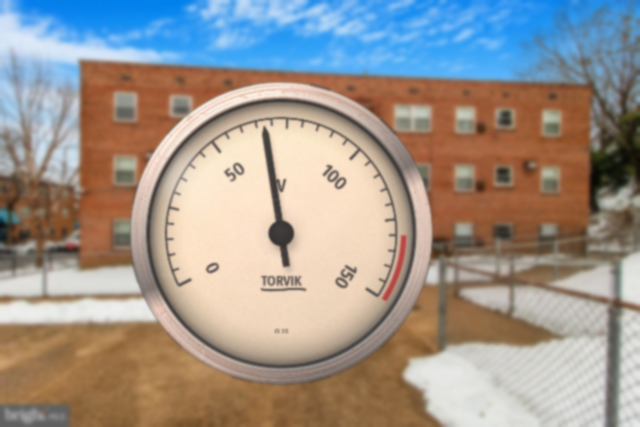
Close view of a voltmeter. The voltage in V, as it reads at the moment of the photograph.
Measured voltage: 67.5 V
